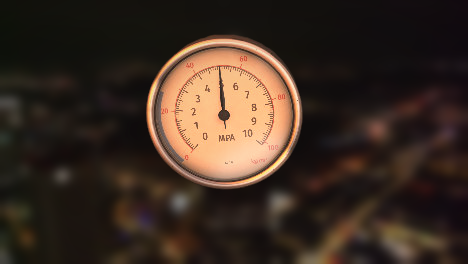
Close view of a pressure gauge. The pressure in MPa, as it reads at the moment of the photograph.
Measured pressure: 5 MPa
